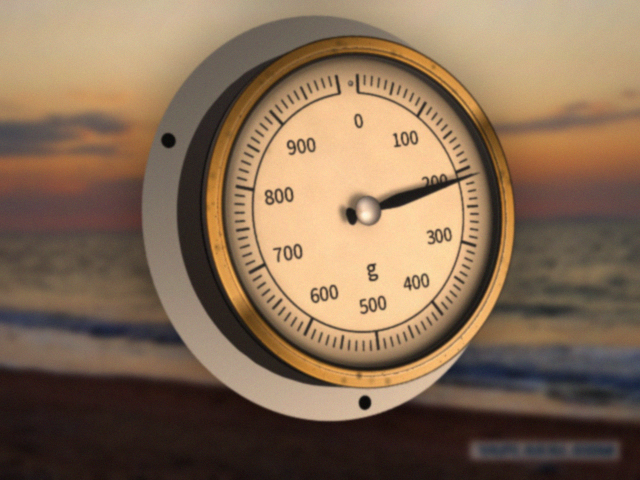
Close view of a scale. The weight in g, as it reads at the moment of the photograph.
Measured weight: 210 g
